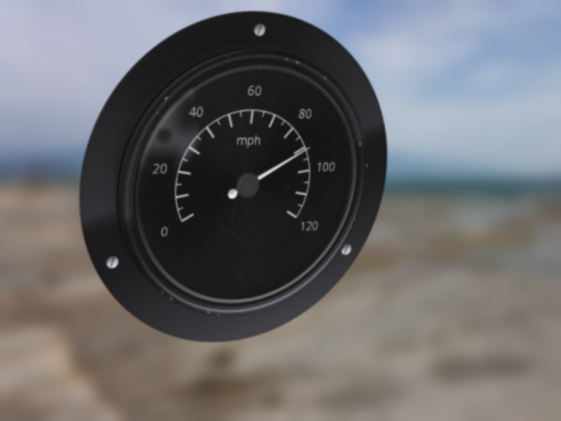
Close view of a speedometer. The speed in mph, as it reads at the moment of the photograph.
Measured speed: 90 mph
